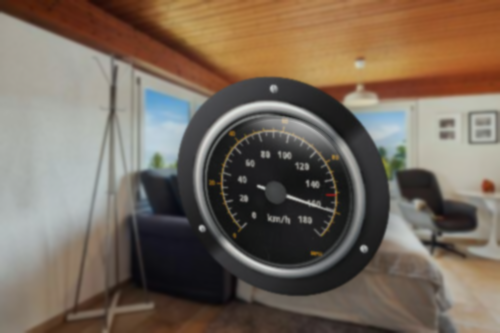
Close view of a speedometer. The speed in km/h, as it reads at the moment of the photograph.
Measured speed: 160 km/h
